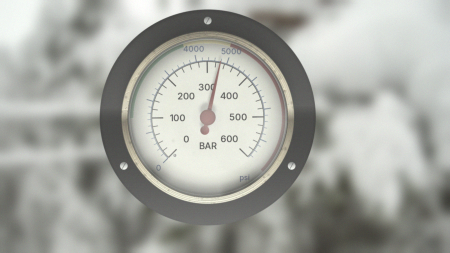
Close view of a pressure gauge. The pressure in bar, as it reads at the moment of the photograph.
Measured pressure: 330 bar
